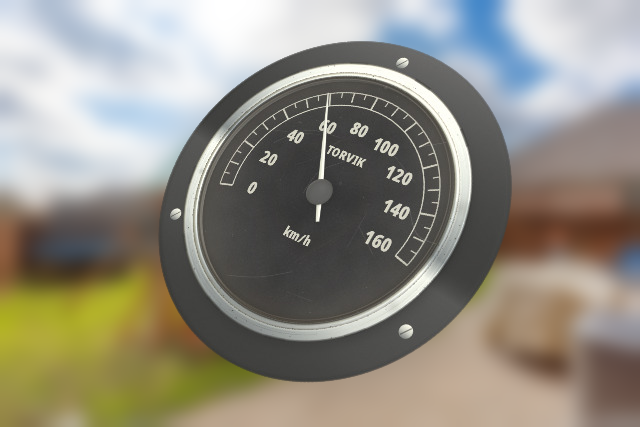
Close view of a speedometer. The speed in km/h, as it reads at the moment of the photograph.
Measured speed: 60 km/h
